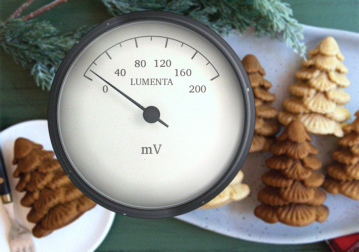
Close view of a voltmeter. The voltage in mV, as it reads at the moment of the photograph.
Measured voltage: 10 mV
